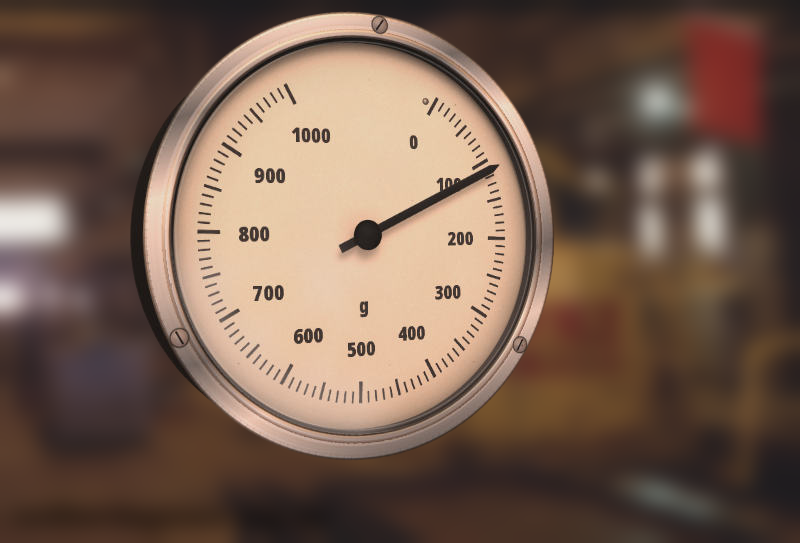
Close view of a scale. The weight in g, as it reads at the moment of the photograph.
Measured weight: 110 g
